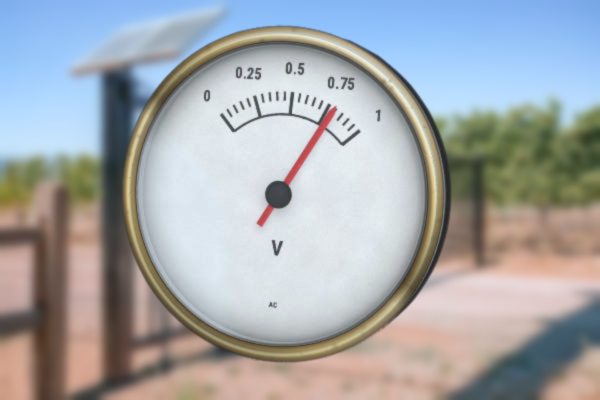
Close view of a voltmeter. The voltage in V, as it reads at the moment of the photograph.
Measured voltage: 0.8 V
